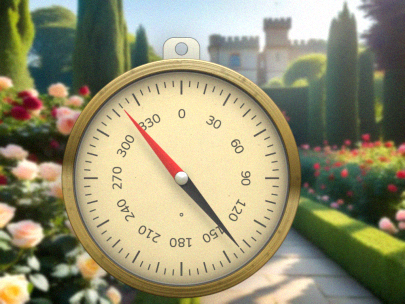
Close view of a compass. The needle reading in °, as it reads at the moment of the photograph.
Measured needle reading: 320 °
